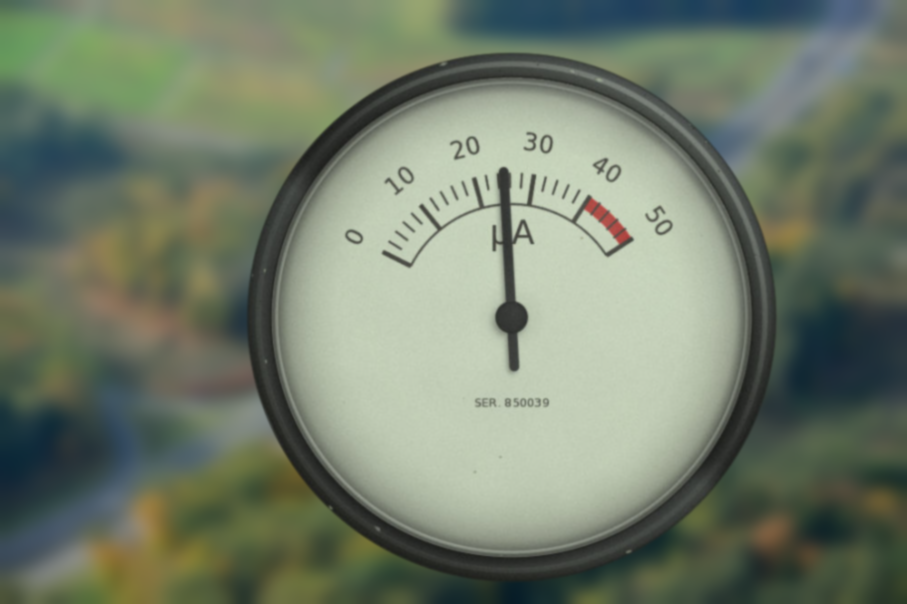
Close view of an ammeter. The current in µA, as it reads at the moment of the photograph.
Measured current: 25 µA
